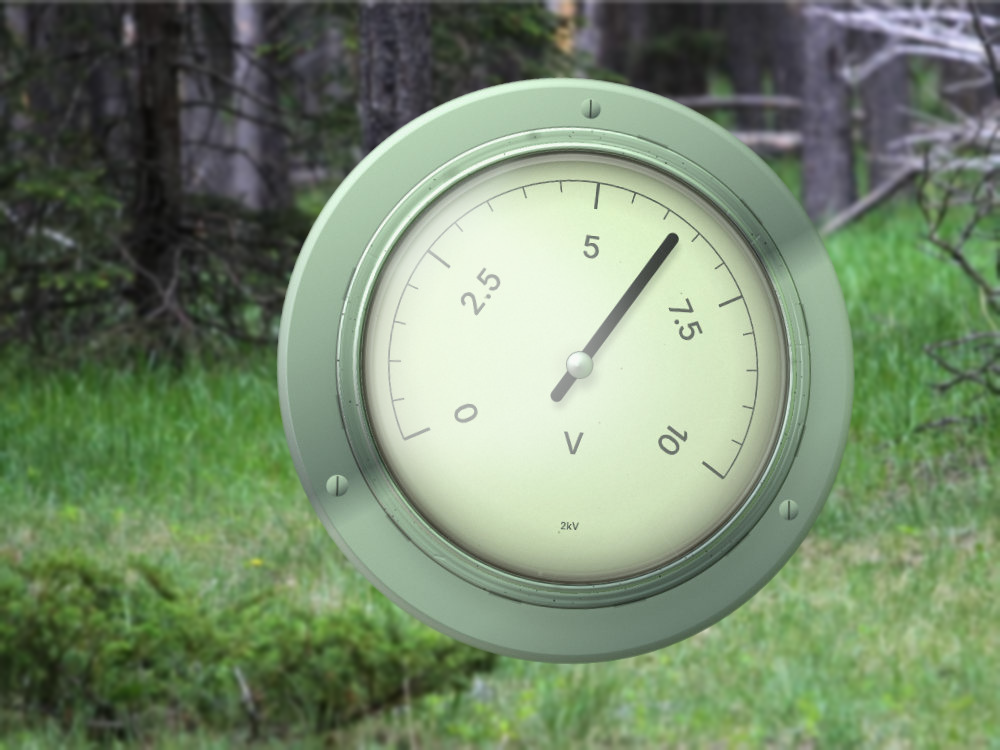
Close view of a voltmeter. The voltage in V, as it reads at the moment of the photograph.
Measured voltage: 6.25 V
